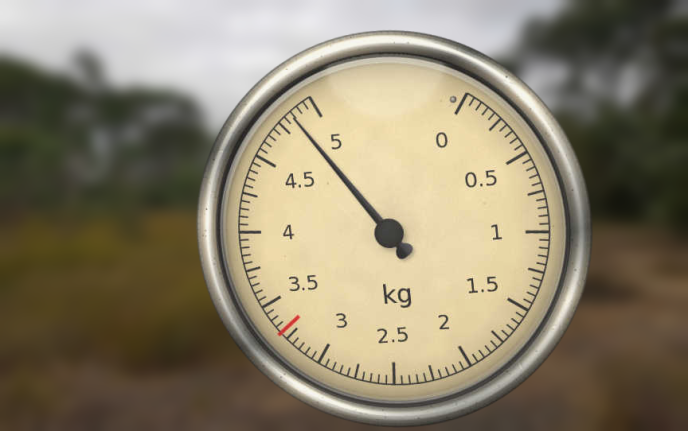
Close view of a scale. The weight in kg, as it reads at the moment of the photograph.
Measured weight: 4.85 kg
